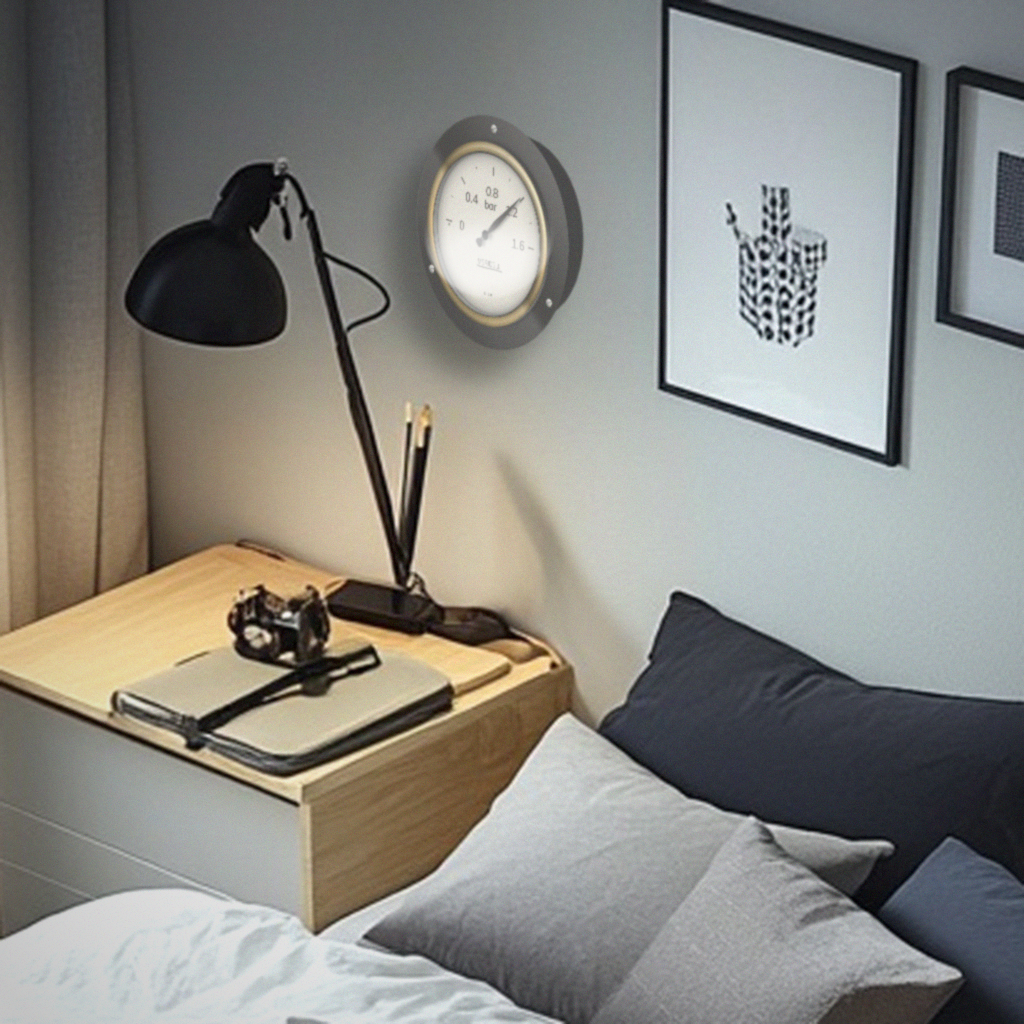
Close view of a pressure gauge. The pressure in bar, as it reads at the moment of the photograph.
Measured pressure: 1.2 bar
